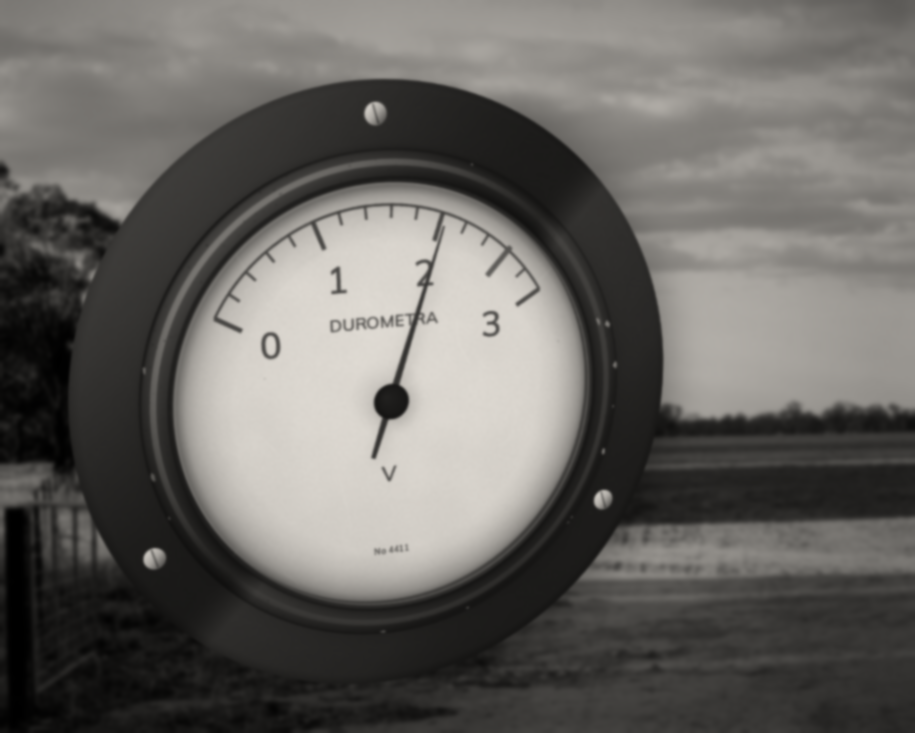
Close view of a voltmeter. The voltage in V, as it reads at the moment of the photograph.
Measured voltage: 2 V
